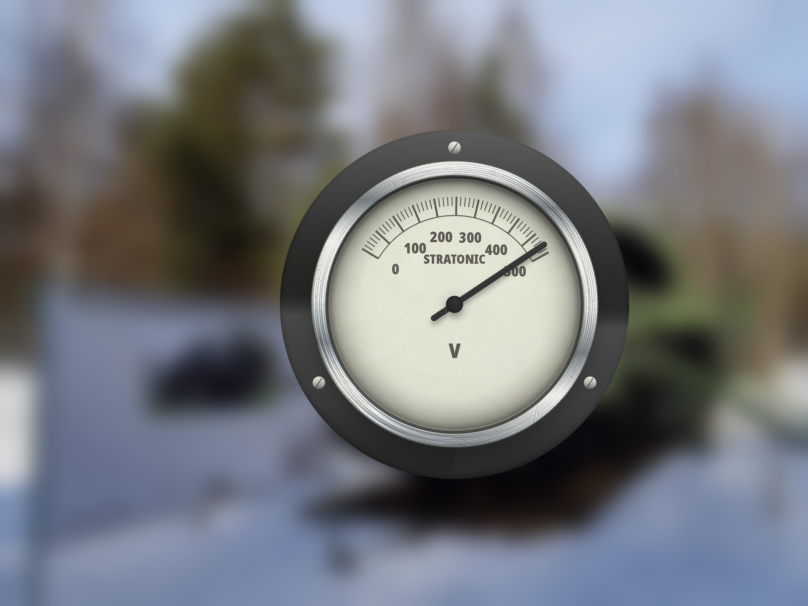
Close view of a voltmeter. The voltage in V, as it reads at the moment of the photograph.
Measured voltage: 480 V
